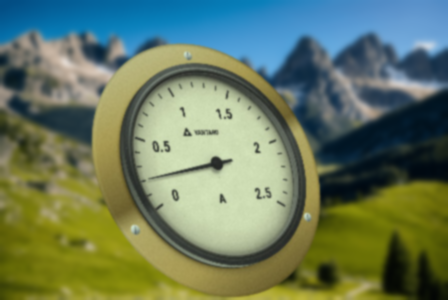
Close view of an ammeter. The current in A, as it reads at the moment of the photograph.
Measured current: 0.2 A
